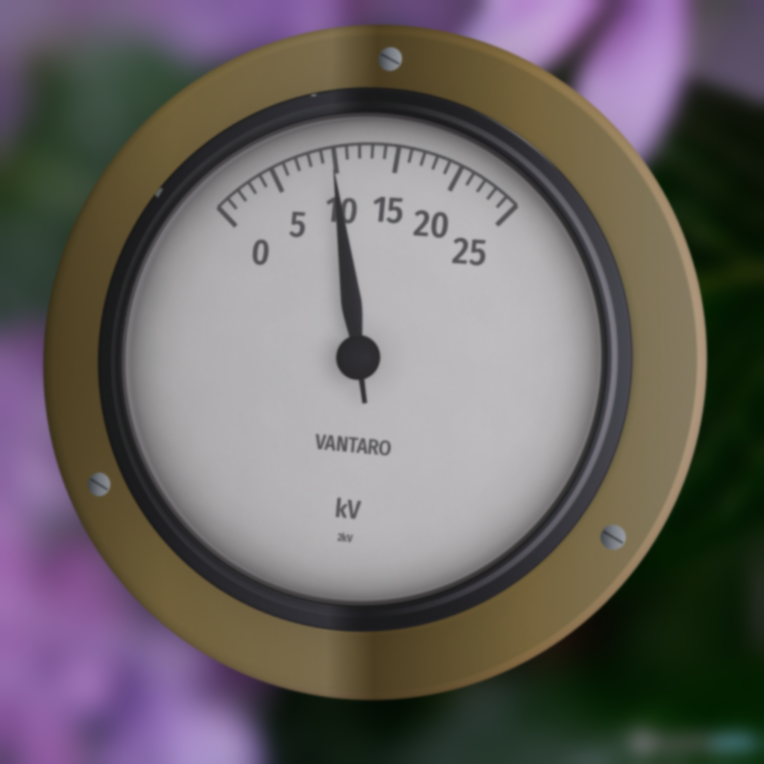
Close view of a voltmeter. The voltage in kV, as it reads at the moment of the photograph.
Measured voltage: 10 kV
